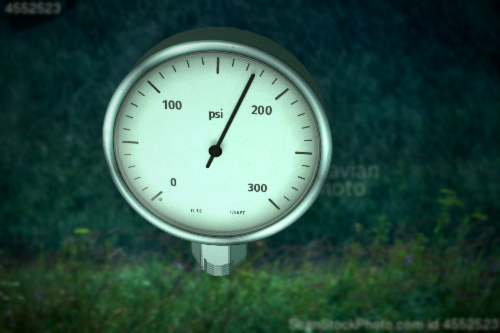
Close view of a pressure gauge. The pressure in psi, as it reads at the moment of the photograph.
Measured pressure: 175 psi
